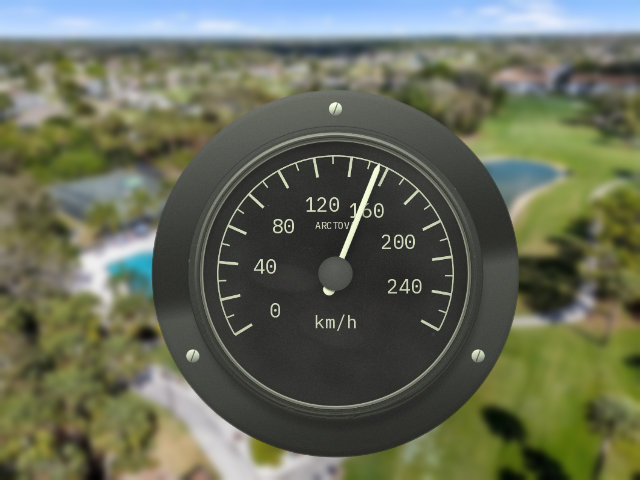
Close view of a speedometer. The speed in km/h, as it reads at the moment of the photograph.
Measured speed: 155 km/h
